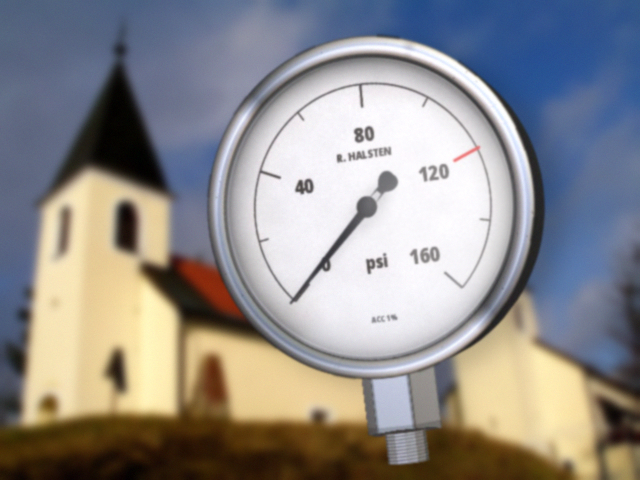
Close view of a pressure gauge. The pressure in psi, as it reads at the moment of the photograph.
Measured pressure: 0 psi
